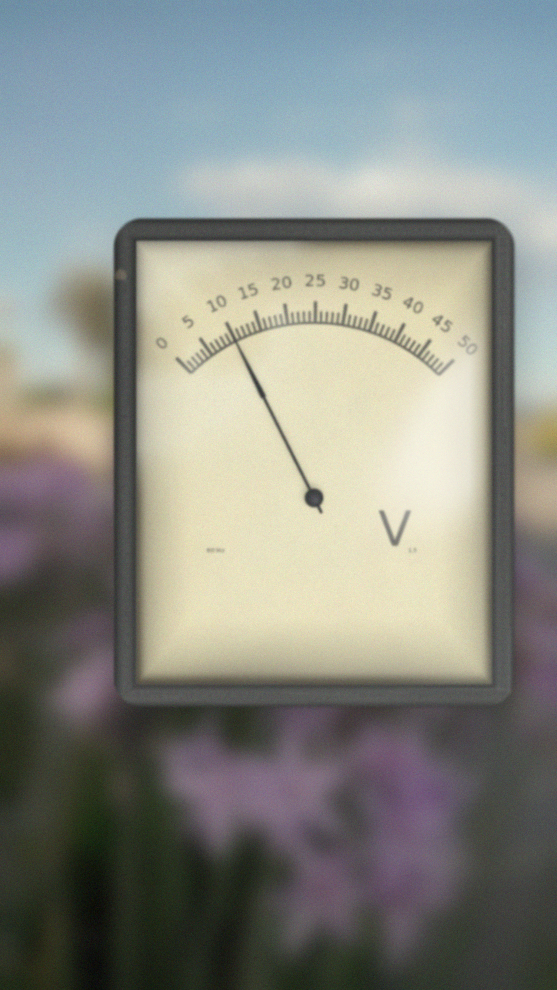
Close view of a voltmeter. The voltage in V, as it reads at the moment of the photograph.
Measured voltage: 10 V
